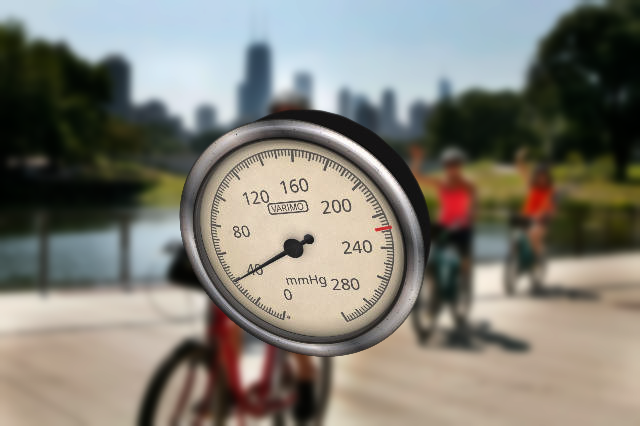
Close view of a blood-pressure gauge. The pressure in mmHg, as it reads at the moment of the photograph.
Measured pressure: 40 mmHg
